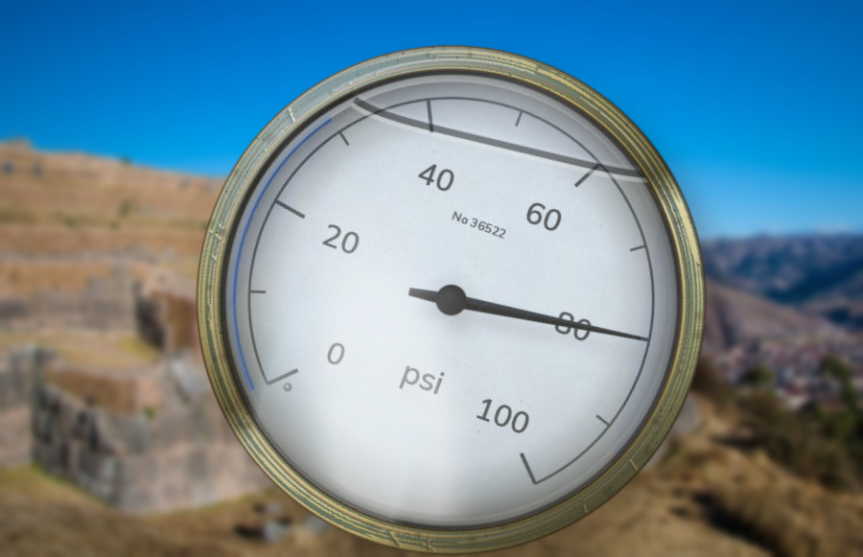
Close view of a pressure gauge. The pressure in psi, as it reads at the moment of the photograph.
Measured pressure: 80 psi
